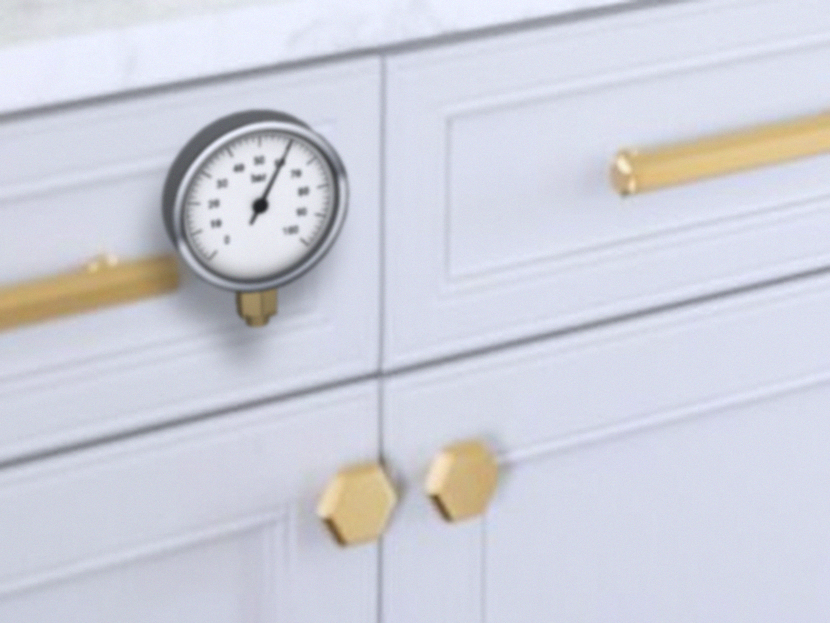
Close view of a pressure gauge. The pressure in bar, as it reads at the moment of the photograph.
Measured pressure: 60 bar
